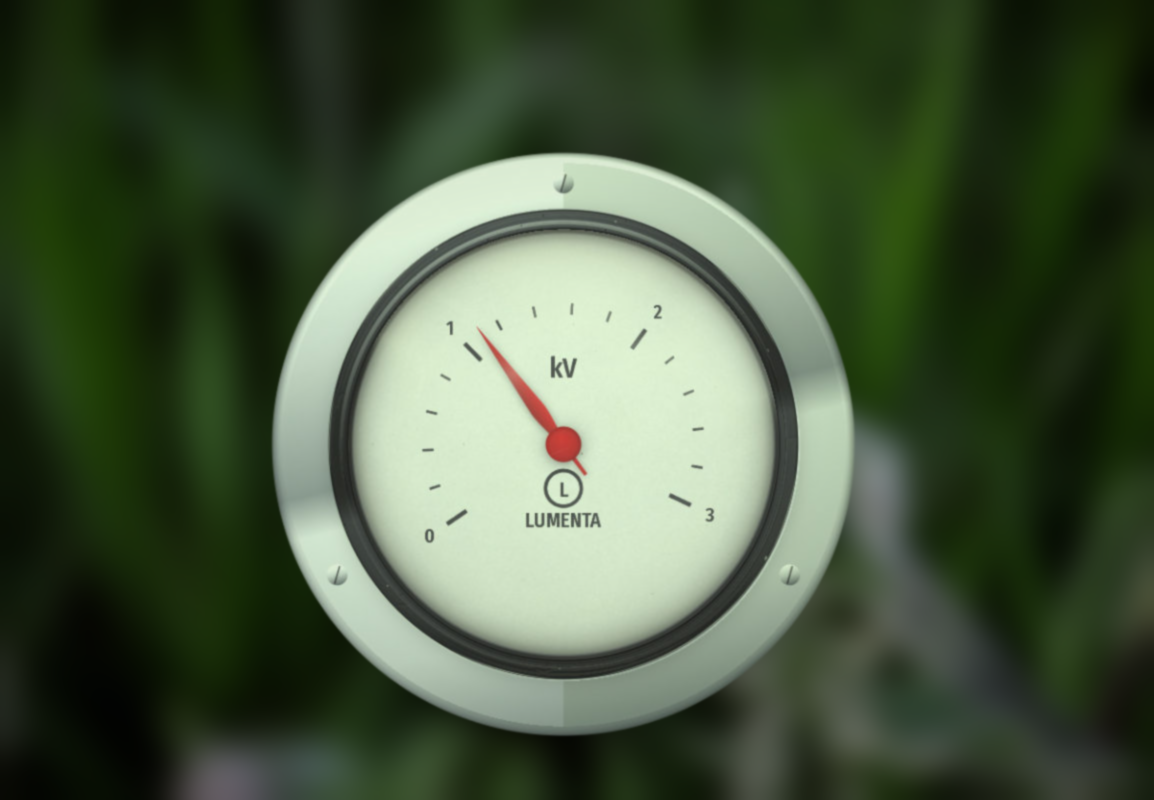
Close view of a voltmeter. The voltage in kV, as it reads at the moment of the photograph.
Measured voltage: 1.1 kV
